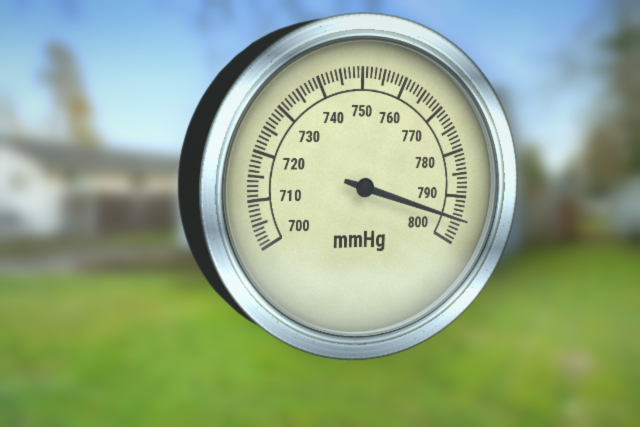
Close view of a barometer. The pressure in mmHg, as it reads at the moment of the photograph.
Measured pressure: 795 mmHg
